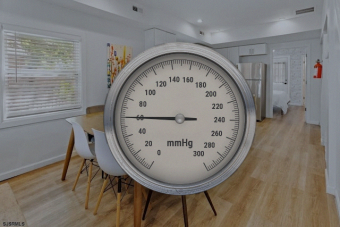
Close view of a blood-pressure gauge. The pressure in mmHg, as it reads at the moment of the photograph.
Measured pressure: 60 mmHg
